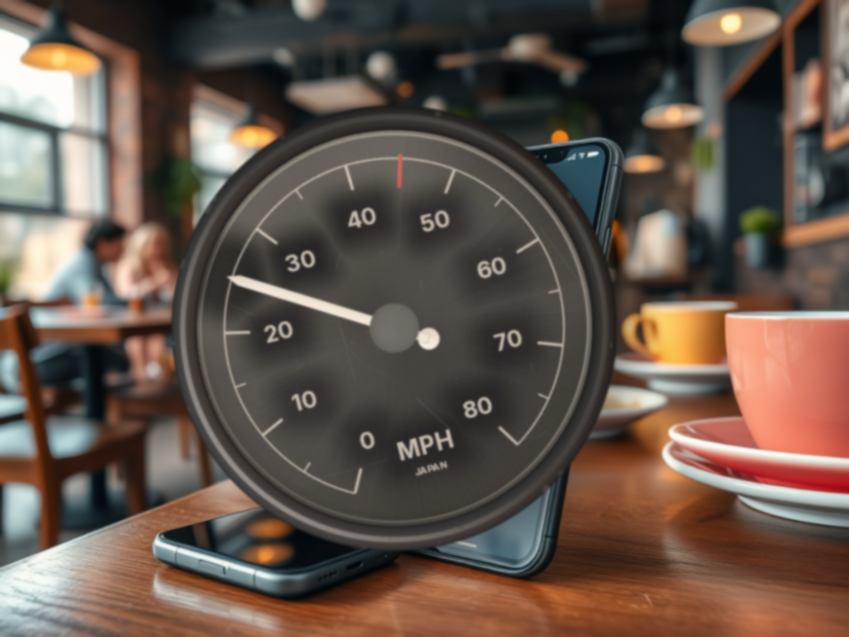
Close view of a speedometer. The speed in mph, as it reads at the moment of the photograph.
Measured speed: 25 mph
